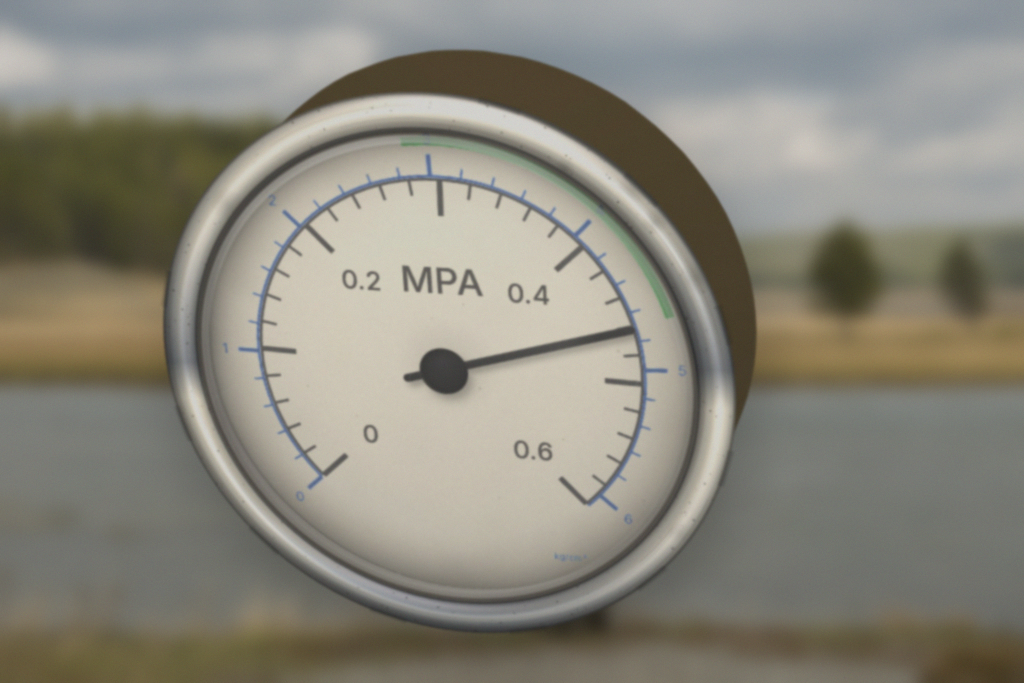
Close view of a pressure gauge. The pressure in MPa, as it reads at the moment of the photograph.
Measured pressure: 0.46 MPa
